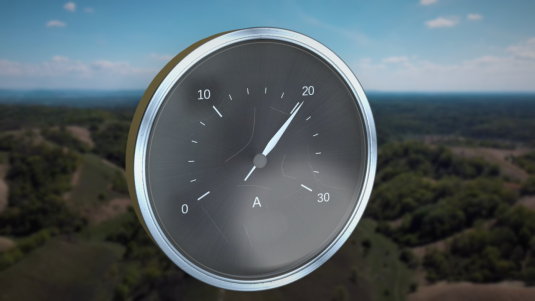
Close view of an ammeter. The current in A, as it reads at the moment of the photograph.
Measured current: 20 A
